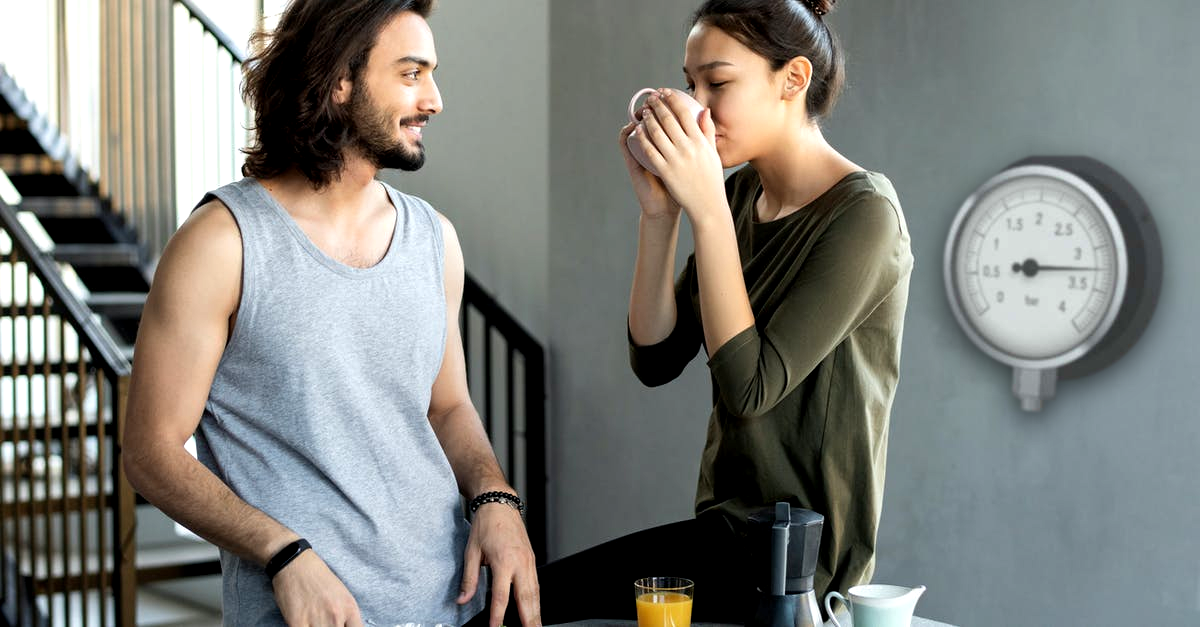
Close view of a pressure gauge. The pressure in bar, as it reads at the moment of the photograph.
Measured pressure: 3.25 bar
